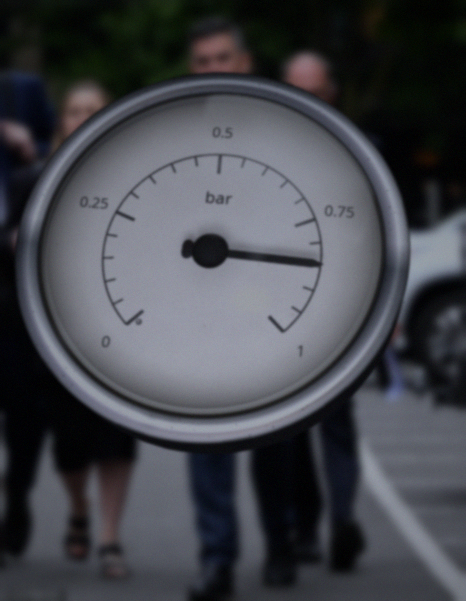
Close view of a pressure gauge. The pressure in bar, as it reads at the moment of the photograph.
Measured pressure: 0.85 bar
